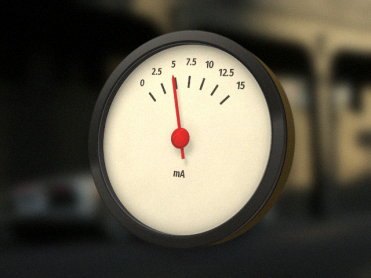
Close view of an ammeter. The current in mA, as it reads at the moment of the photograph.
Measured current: 5 mA
